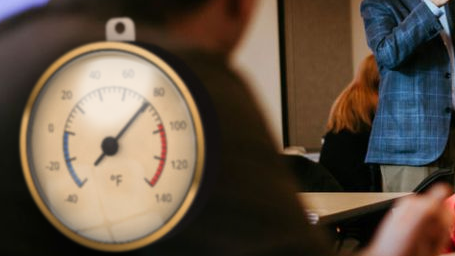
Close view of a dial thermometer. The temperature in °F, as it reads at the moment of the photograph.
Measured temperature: 80 °F
